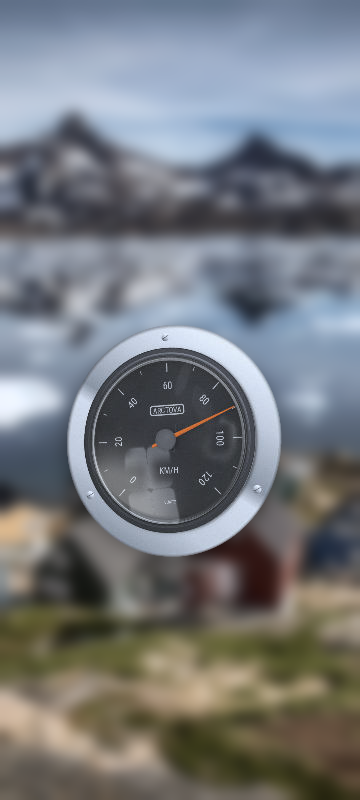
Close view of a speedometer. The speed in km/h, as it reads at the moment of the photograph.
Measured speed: 90 km/h
